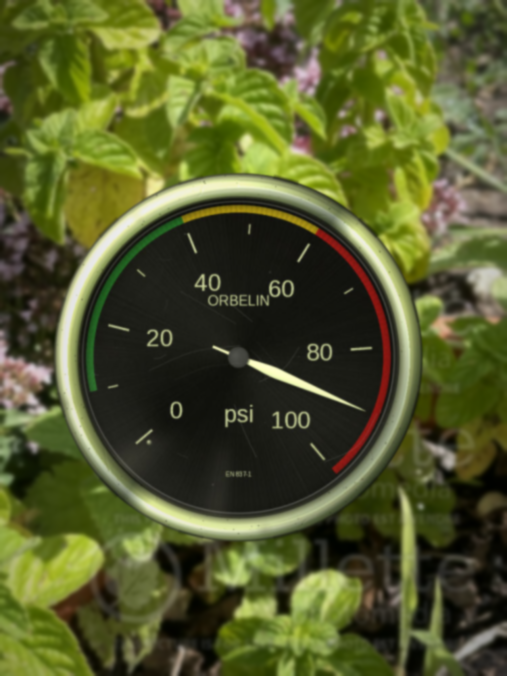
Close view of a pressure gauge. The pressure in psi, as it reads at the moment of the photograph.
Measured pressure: 90 psi
